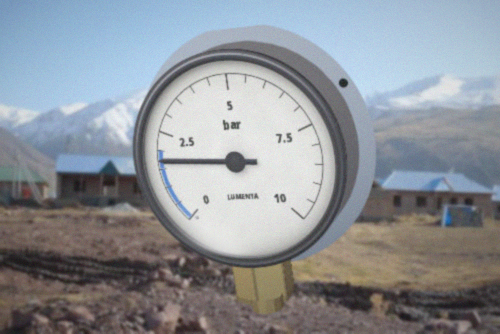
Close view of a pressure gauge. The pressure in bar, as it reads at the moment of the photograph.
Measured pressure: 1.75 bar
